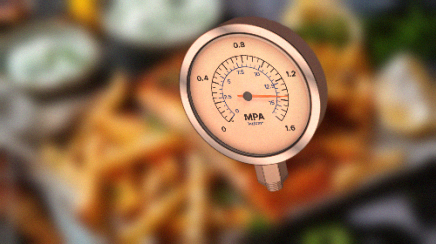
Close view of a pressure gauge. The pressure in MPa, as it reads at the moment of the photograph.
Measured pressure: 1.35 MPa
